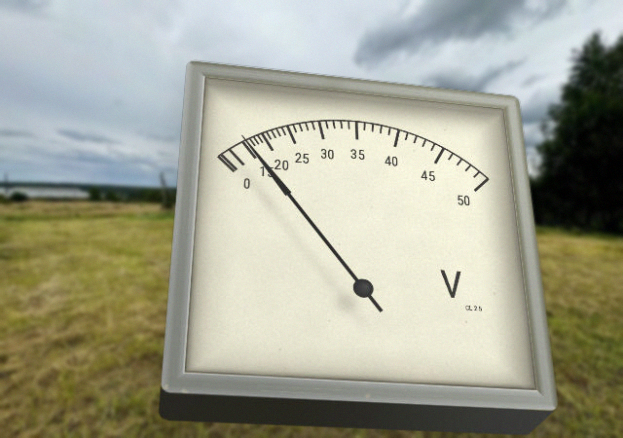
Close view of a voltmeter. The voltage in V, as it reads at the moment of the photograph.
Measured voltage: 15 V
